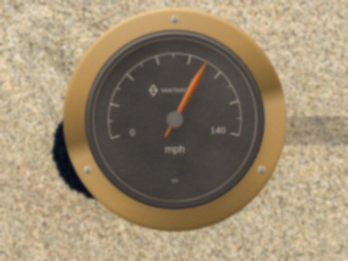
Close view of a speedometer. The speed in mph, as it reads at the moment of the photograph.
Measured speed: 90 mph
